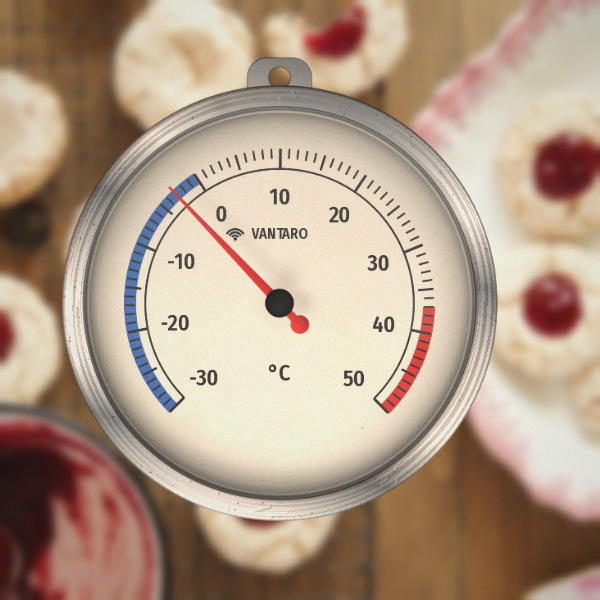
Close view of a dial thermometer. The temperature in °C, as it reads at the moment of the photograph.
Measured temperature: -3 °C
